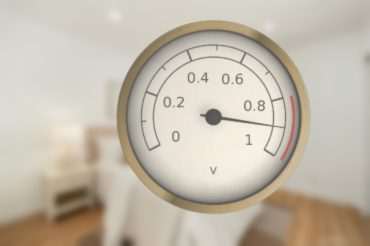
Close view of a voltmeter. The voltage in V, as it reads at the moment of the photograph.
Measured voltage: 0.9 V
